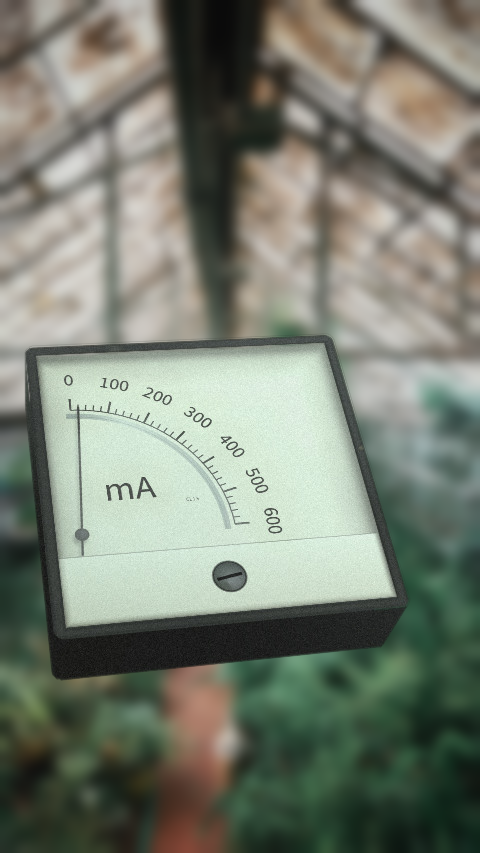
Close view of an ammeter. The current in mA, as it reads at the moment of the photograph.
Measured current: 20 mA
